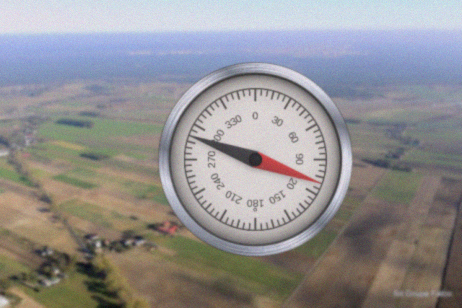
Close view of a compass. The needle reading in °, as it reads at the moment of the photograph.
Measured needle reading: 110 °
